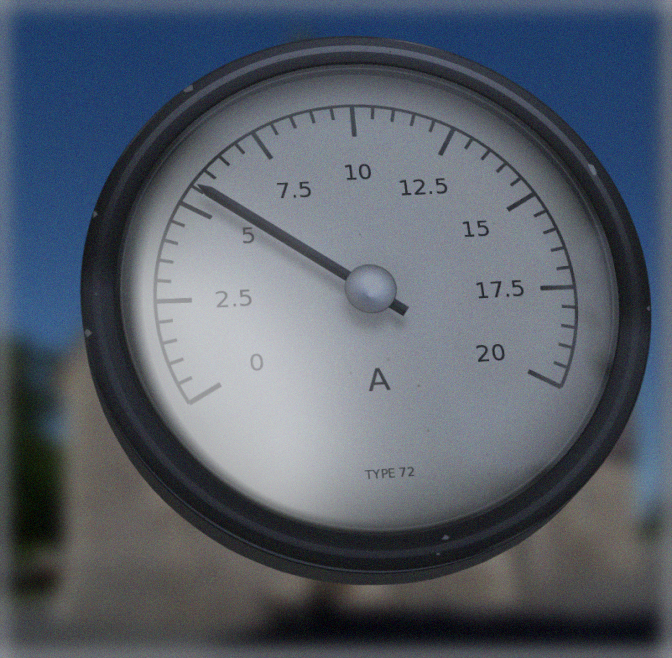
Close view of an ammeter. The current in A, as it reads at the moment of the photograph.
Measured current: 5.5 A
